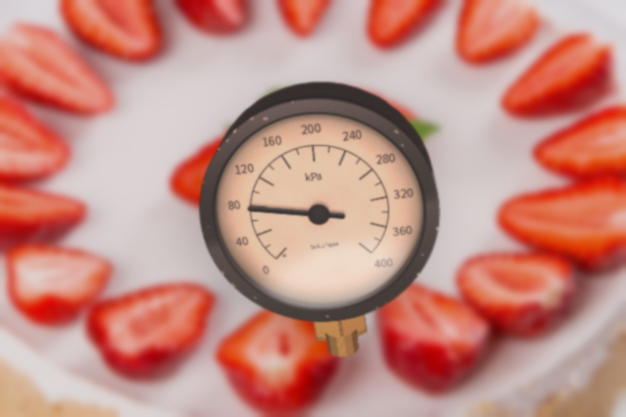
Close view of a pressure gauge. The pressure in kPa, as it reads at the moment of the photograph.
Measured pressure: 80 kPa
